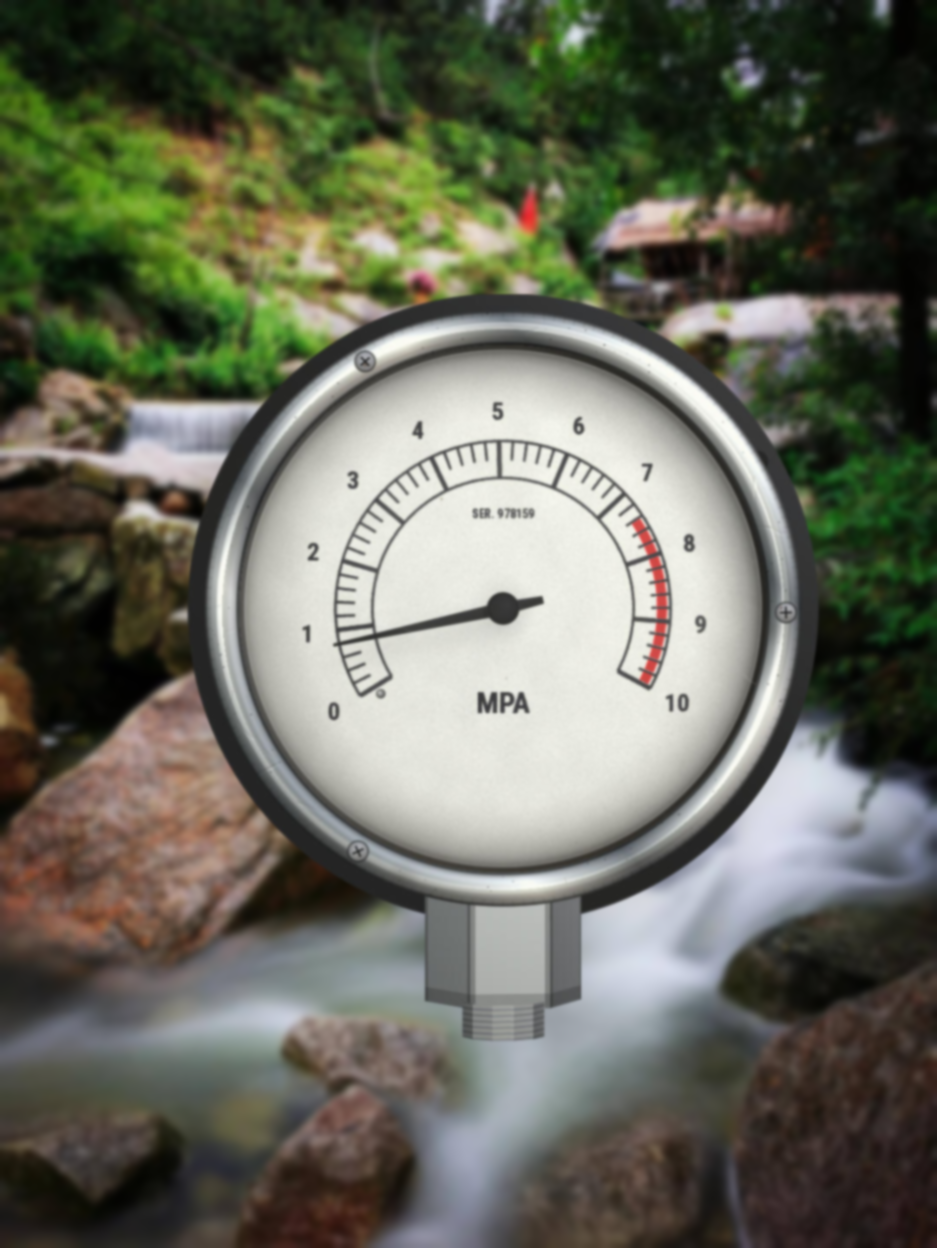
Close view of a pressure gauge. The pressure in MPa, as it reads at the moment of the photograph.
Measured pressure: 0.8 MPa
